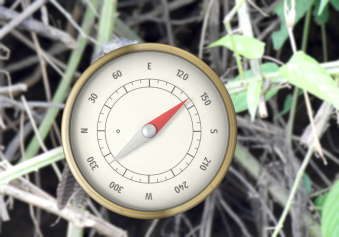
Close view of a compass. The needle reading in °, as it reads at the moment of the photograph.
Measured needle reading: 140 °
